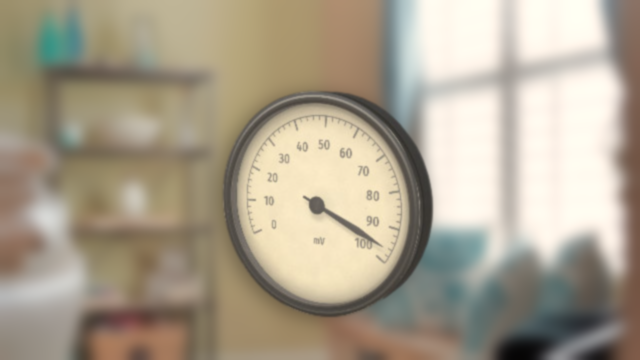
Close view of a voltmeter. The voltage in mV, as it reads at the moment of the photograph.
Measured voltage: 96 mV
